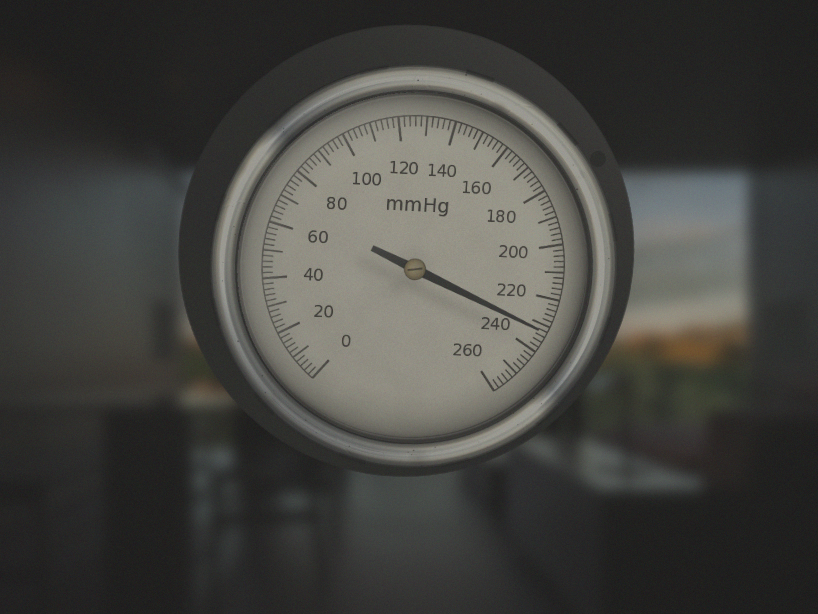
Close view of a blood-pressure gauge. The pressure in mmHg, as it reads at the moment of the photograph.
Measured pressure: 232 mmHg
